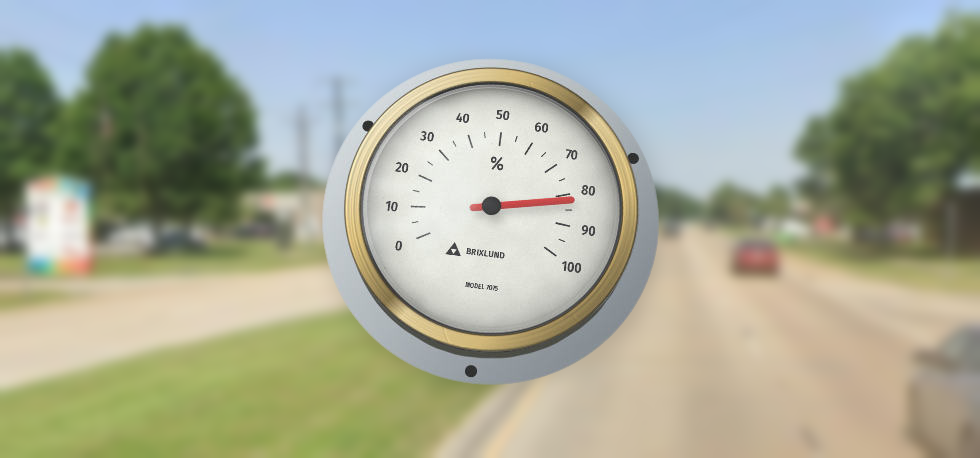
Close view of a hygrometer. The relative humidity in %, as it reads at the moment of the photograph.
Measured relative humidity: 82.5 %
